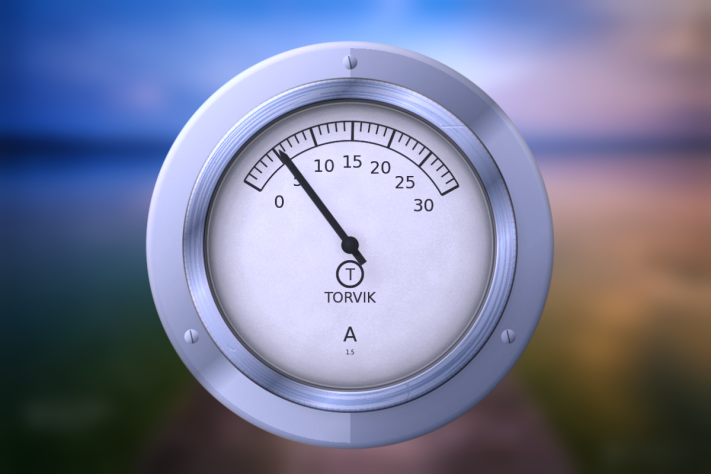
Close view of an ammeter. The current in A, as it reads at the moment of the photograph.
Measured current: 5.5 A
